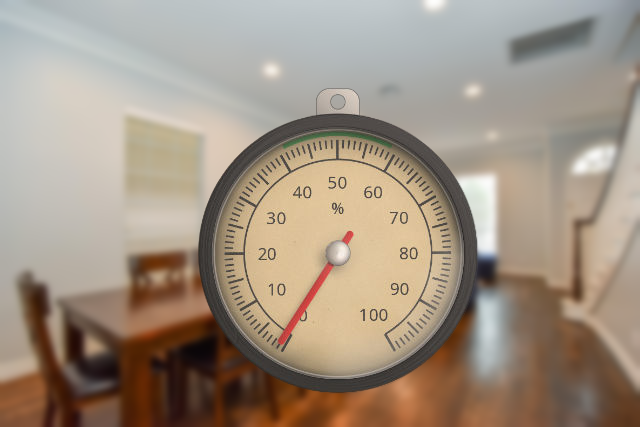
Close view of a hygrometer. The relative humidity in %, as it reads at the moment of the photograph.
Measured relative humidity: 1 %
